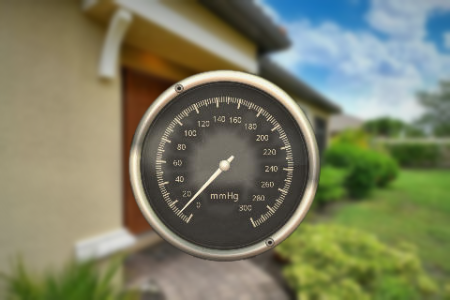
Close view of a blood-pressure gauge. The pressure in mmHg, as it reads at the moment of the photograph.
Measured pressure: 10 mmHg
